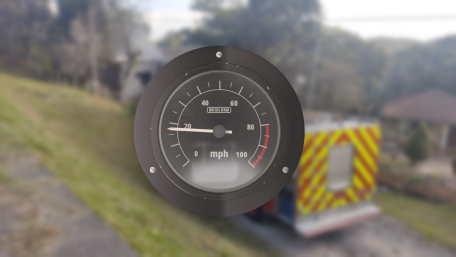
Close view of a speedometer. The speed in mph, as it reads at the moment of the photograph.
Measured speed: 17.5 mph
